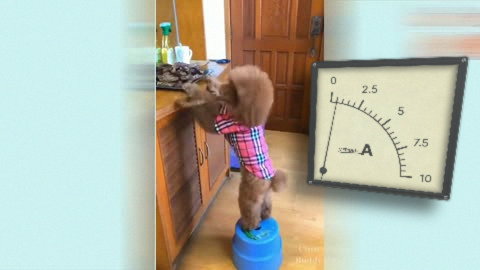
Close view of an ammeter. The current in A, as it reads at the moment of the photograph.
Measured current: 0.5 A
